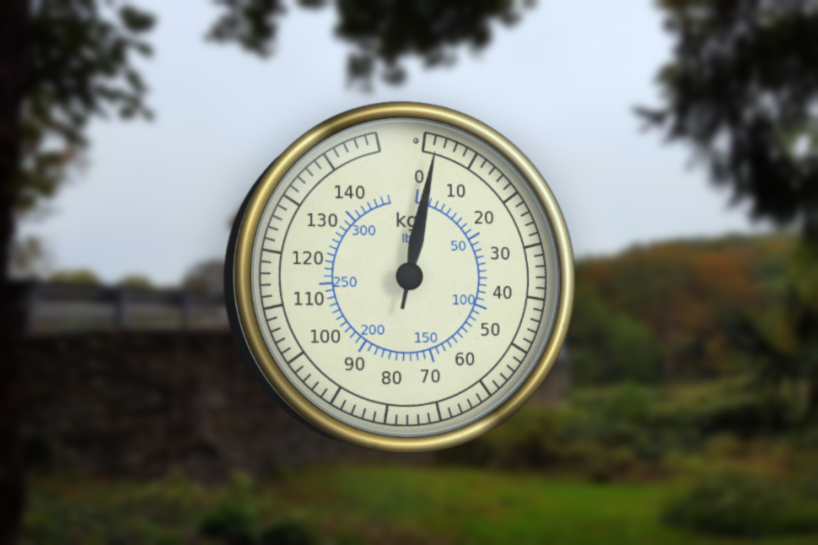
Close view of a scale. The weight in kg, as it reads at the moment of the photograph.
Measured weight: 2 kg
